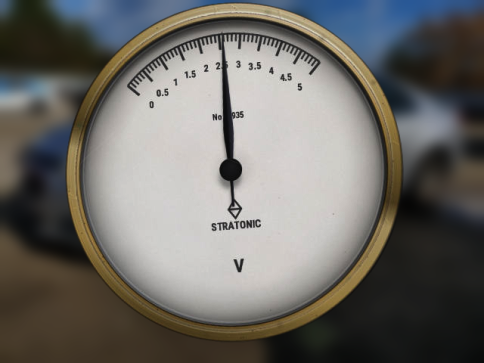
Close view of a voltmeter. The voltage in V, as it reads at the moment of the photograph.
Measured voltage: 2.6 V
